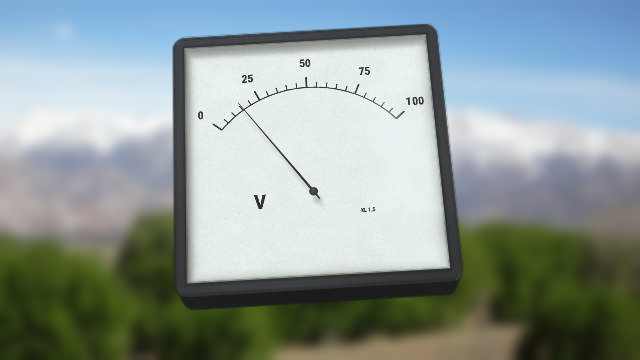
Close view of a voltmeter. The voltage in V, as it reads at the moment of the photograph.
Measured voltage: 15 V
